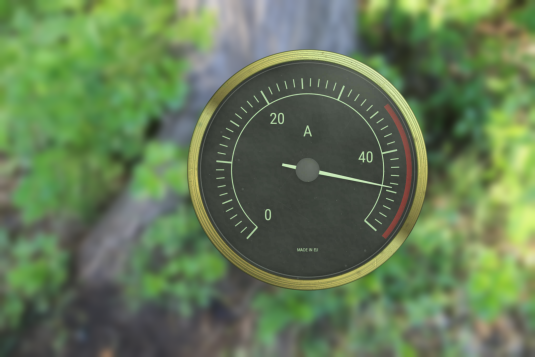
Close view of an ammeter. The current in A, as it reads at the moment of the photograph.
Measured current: 44.5 A
